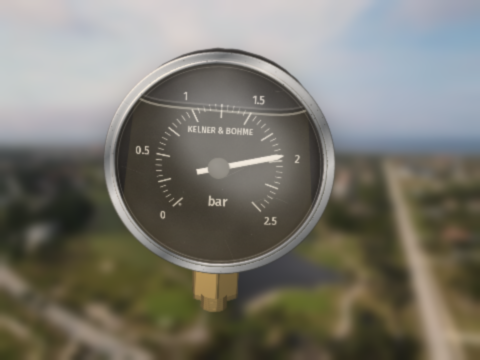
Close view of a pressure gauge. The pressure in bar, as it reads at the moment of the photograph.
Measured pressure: 1.95 bar
